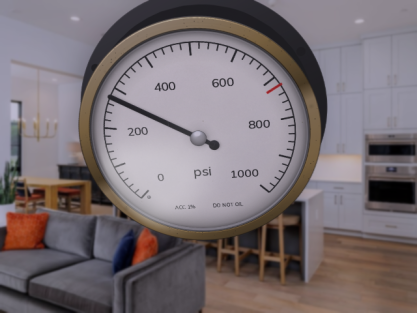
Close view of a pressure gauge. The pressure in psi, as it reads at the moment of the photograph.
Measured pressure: 280 psi
